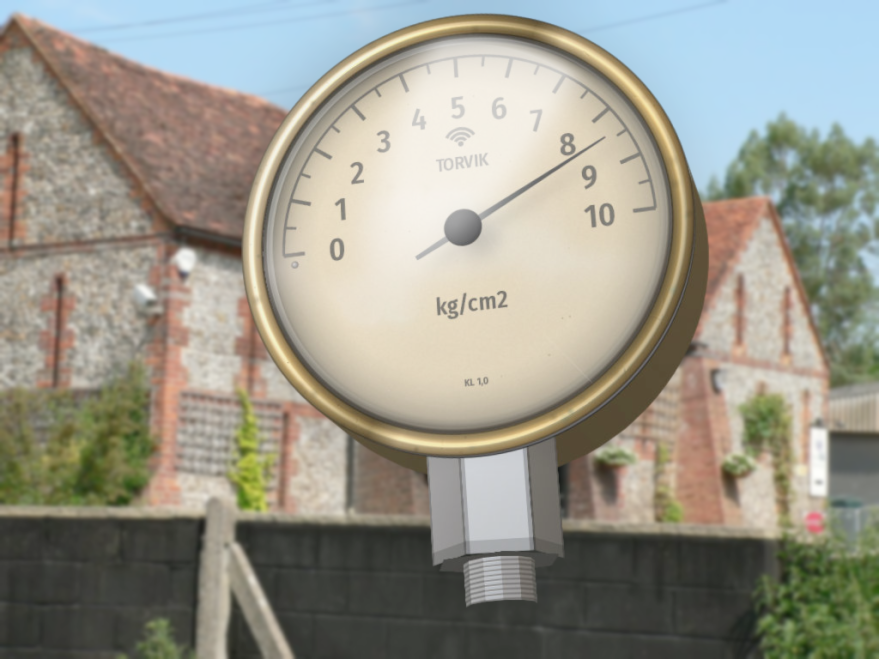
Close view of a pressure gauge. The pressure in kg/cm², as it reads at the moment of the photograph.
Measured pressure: 8.5 kg/cm²
